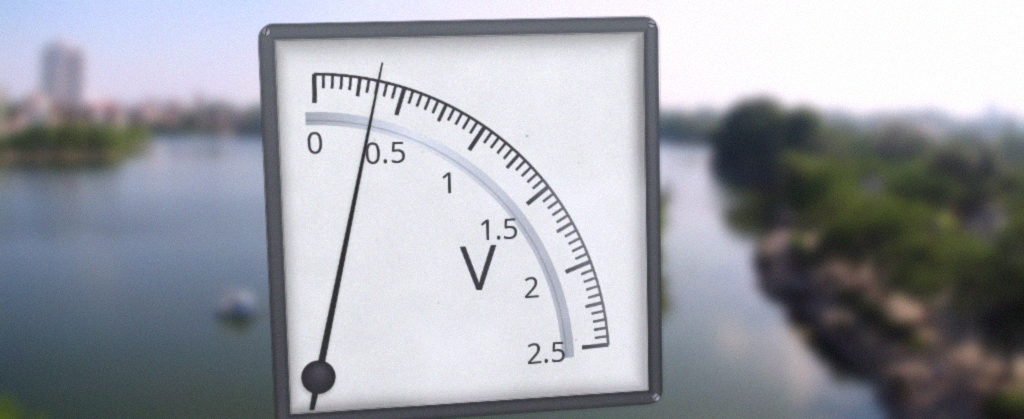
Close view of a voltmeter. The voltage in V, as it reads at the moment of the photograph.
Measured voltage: 0.35 V
